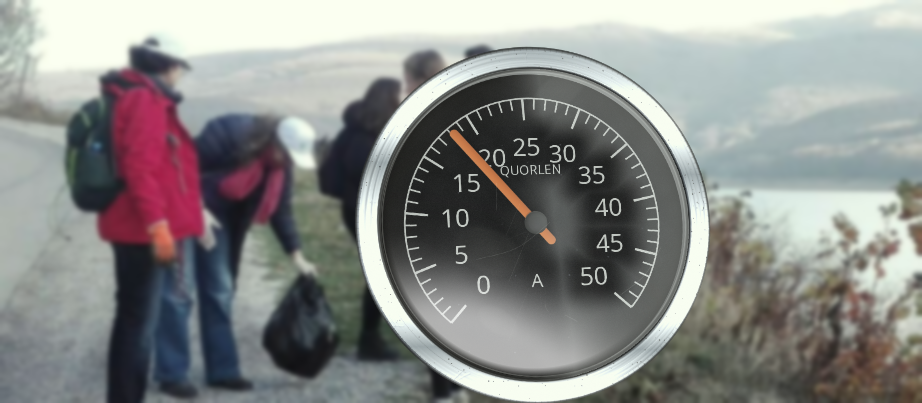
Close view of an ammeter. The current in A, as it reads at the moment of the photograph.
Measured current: 18 A
